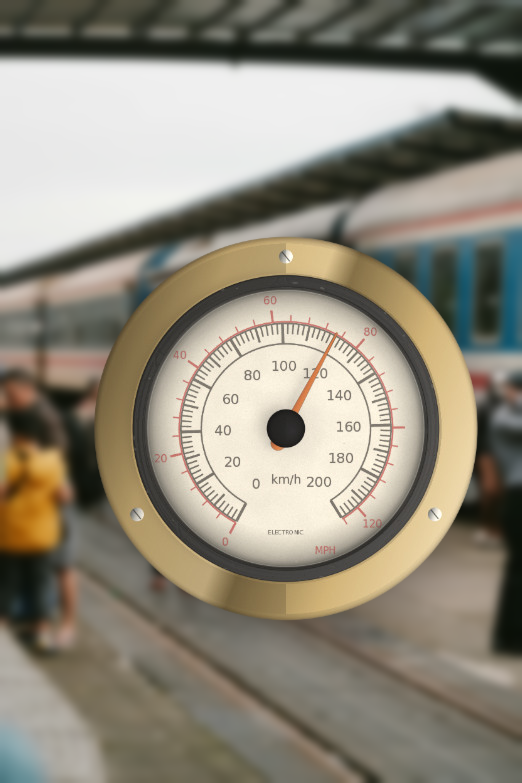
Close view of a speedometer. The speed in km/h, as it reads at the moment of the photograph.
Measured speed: 120 km/h
